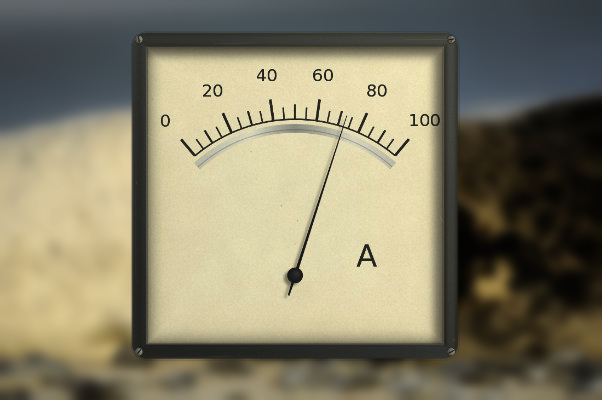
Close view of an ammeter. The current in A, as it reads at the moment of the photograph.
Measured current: 72.5 A
